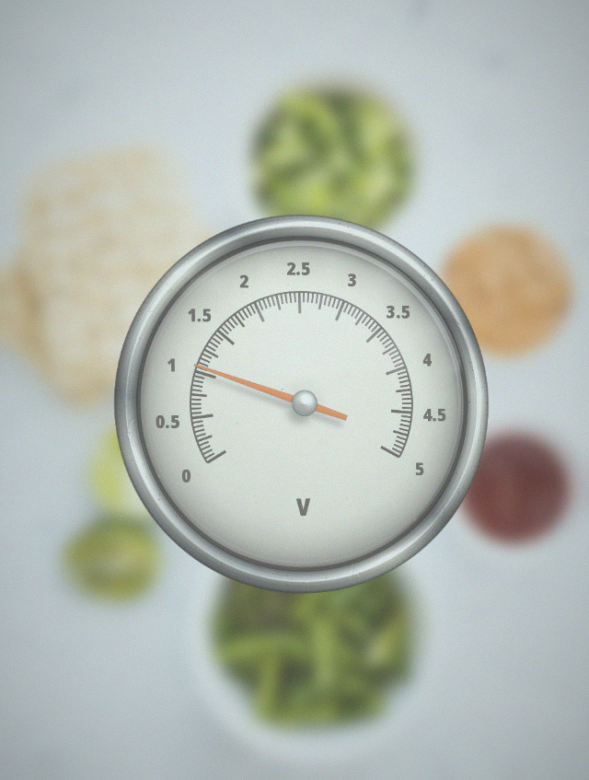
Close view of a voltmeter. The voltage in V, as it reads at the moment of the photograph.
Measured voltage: 1.05 V
